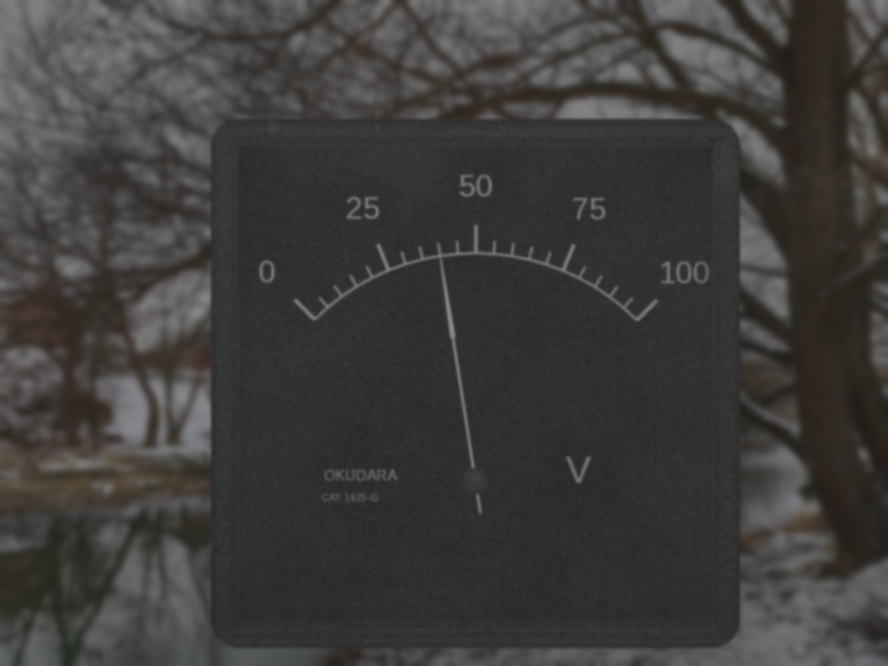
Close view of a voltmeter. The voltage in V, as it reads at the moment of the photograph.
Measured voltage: 40 V
